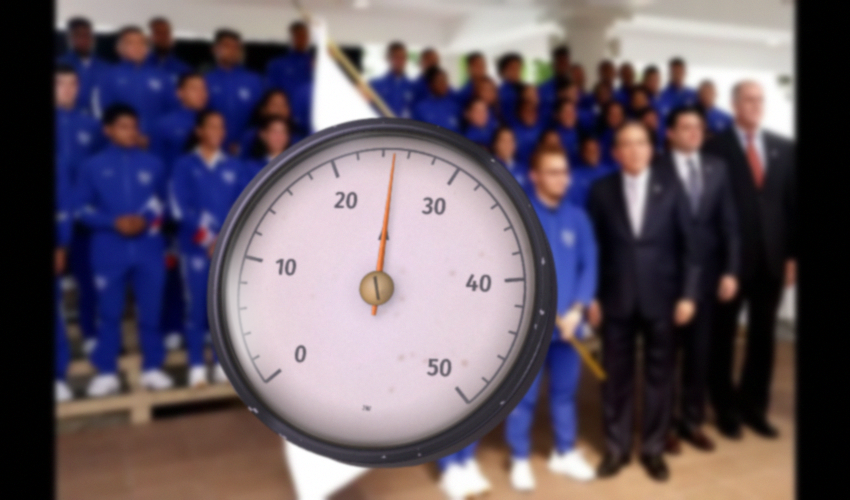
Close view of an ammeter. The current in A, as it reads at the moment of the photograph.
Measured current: 25 A
